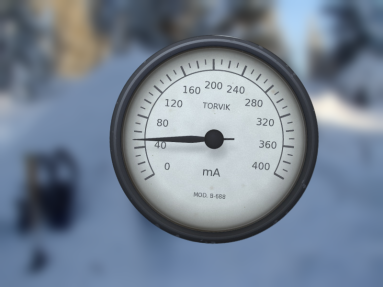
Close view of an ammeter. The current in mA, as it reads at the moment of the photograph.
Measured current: 50 mA
